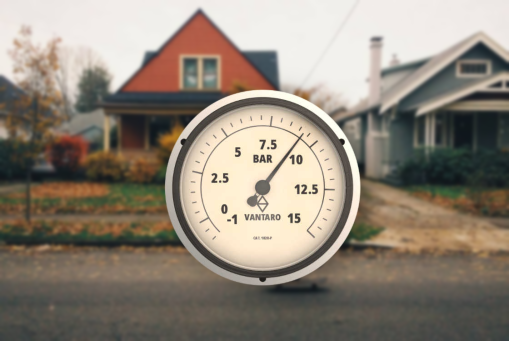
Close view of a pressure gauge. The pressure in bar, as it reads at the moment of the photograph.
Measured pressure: 9.25 bar
